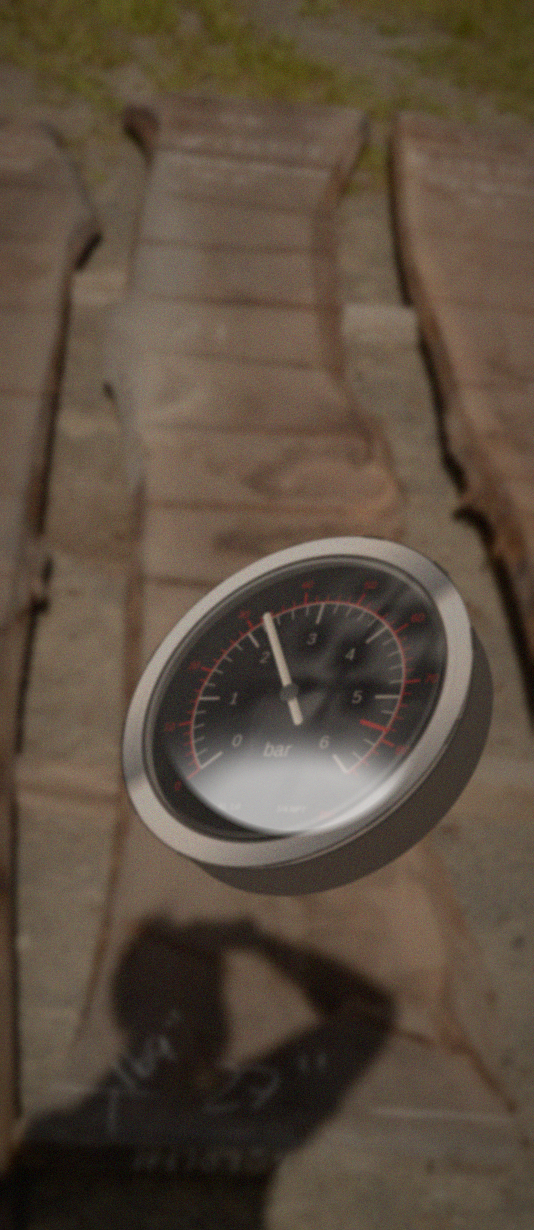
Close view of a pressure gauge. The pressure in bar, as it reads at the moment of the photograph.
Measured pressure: 2.3 bar
